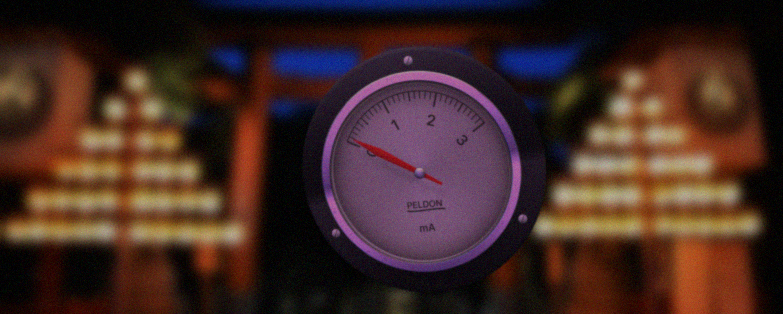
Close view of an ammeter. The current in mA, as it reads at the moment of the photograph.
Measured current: 0.1 mA
